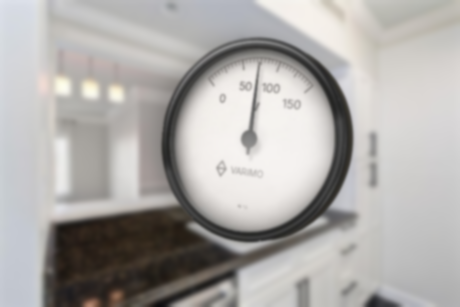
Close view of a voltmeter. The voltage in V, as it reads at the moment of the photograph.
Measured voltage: 75 V
